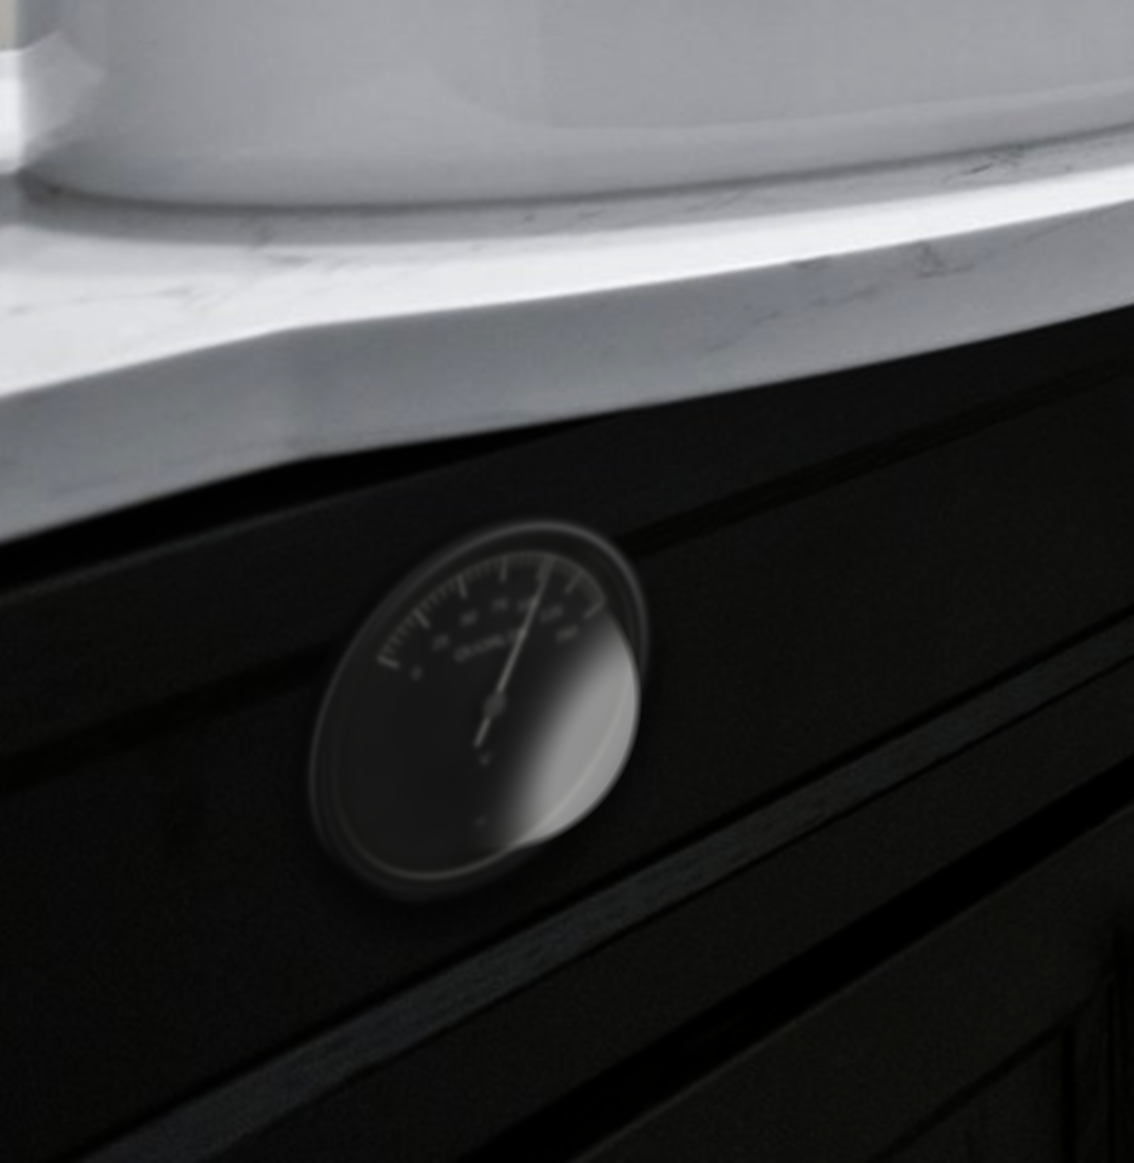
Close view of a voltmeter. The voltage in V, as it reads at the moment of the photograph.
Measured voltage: 100 V
